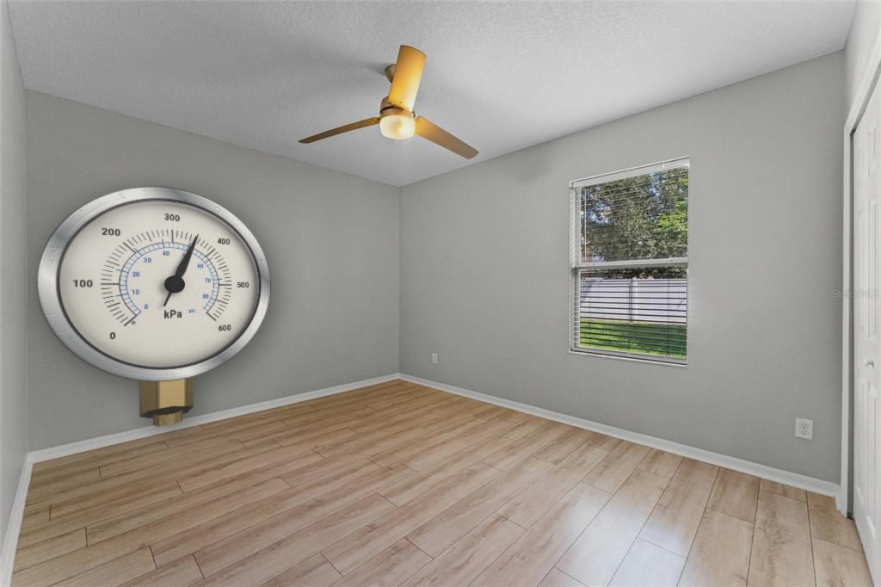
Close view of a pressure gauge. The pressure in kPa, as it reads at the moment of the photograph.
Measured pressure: 350 kPa
